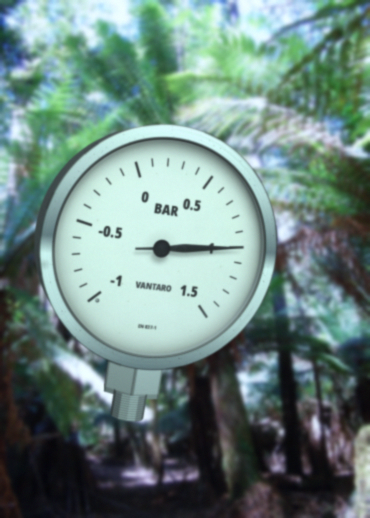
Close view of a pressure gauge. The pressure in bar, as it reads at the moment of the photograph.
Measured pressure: 1 bar
